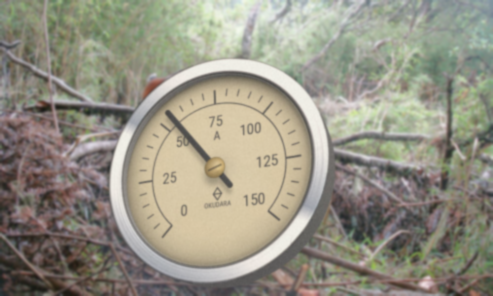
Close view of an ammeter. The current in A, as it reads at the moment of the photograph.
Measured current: 55 A
